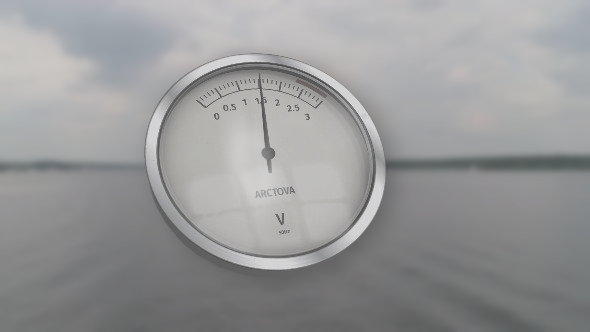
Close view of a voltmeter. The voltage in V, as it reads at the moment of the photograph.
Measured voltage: 1.5 V
